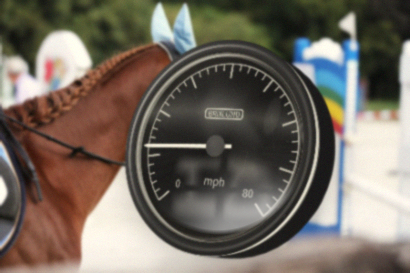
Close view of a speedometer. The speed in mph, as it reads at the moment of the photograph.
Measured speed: 12 mph
